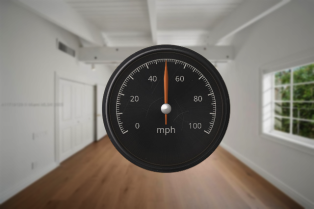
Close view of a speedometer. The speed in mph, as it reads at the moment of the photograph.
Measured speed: 50 mph
